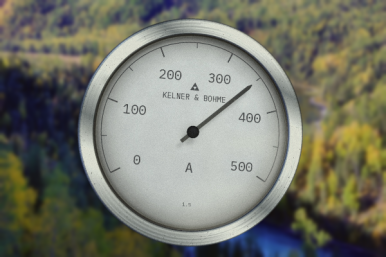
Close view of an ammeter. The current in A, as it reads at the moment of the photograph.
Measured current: 350 A
